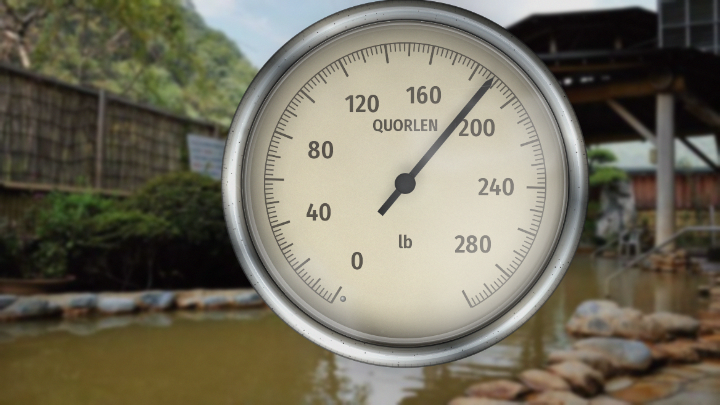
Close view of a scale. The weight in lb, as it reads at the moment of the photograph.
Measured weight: 188 lb
